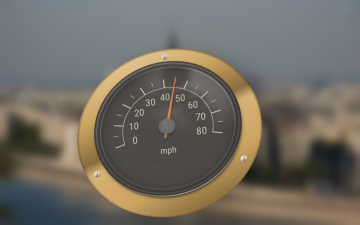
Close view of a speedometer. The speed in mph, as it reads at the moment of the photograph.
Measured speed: 45 mph
